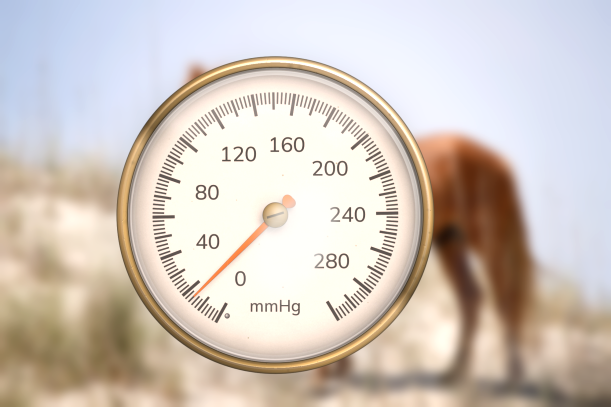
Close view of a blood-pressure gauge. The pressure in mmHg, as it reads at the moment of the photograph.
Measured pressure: 16 mmHg
